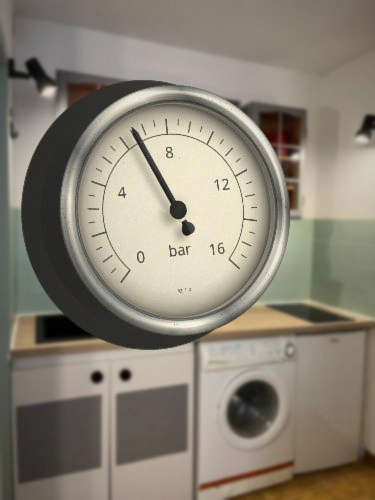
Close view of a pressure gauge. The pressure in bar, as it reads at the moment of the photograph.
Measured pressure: 6.5 bar
